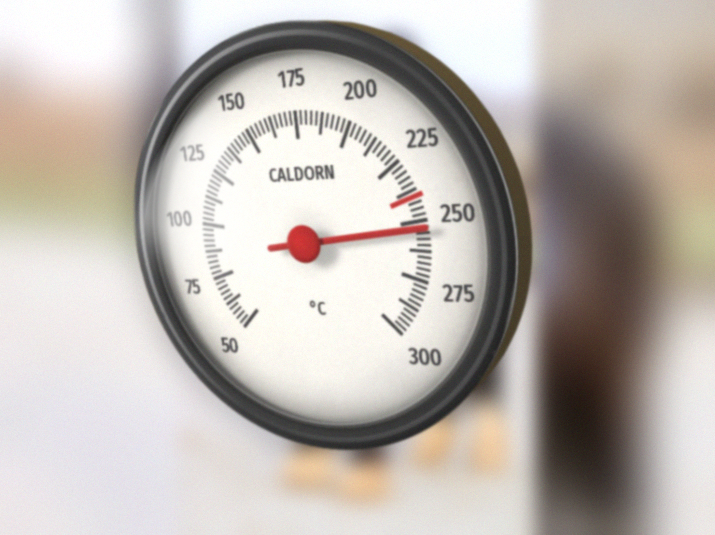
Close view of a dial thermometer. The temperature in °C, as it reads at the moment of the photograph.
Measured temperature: 252.5 °C
